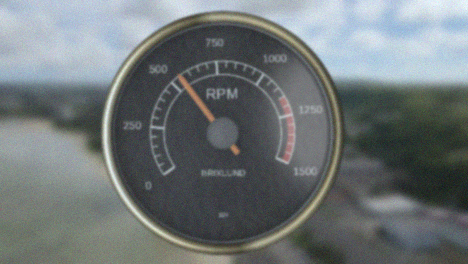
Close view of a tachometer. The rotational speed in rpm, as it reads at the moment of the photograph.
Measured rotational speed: 550 rpm
